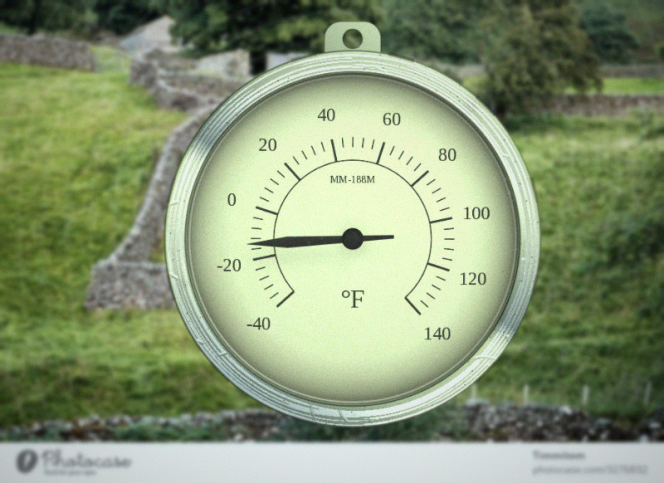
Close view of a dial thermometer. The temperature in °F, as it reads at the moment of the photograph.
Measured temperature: -14 °F
